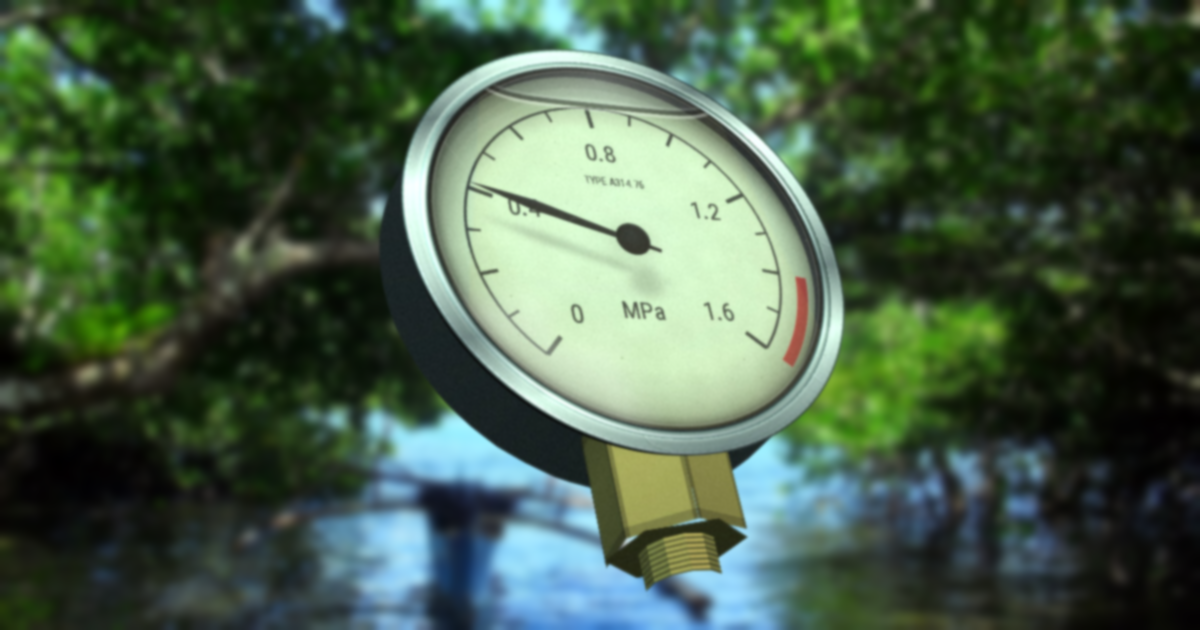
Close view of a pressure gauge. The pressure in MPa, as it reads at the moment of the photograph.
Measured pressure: 0.4 MPa
